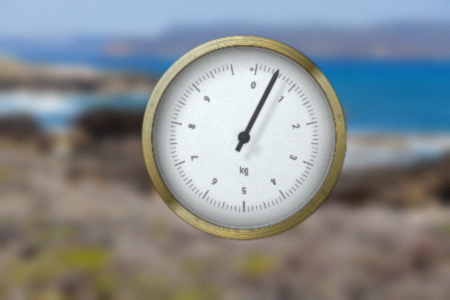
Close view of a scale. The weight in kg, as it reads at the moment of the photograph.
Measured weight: 0.5 kg
